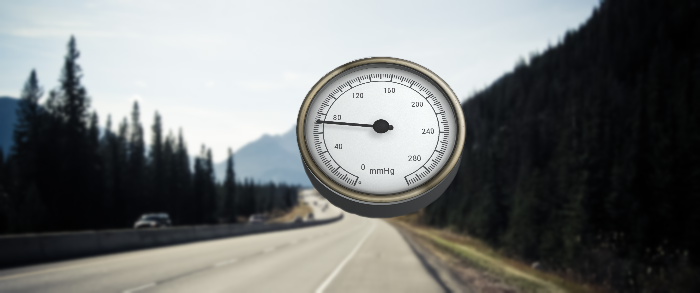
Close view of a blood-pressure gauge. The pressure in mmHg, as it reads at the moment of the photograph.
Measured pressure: 70 mmHg
